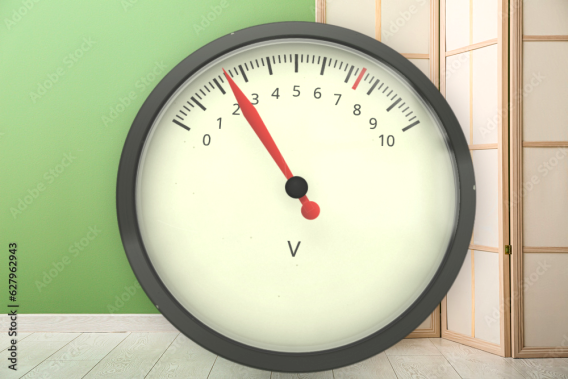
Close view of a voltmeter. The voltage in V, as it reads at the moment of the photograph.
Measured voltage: 2.4 V
